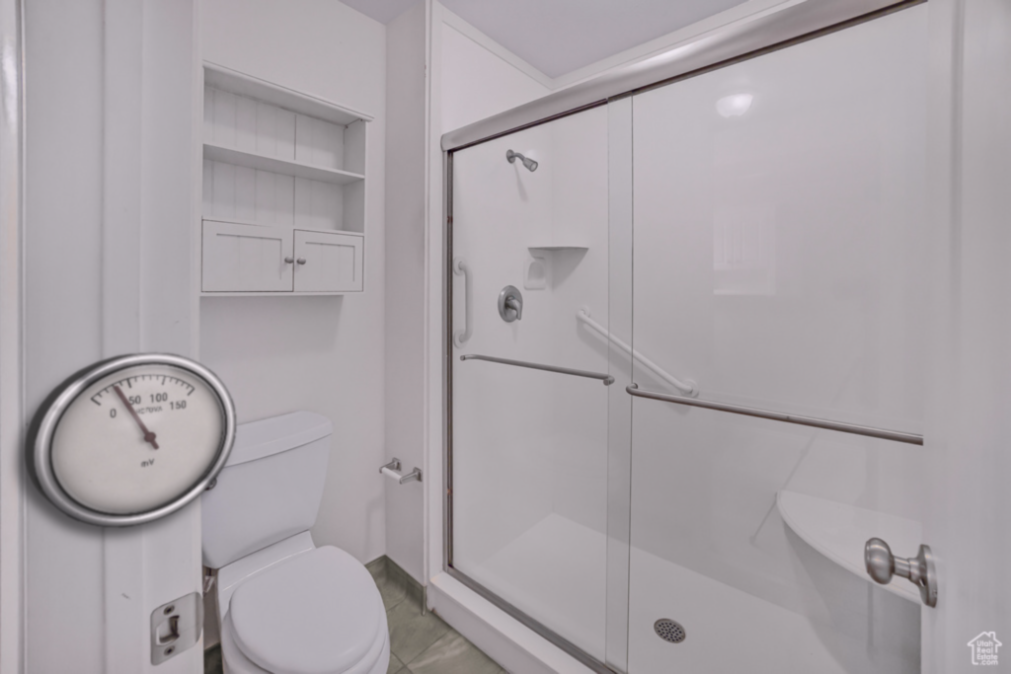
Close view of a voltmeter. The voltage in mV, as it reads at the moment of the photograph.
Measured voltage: 30 mV
